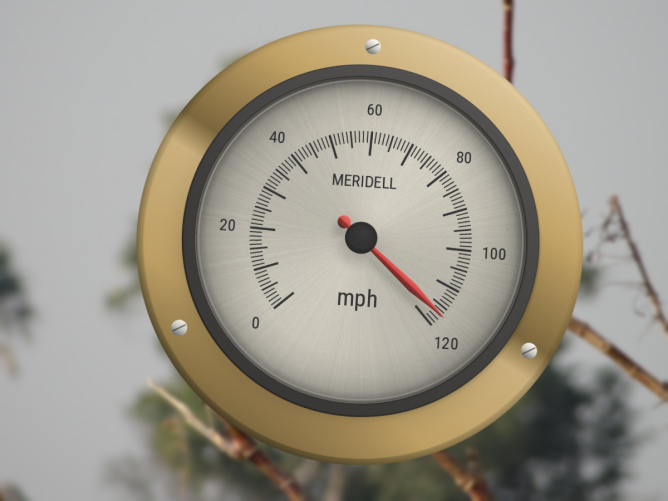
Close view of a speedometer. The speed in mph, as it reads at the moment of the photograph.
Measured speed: 117 mph
